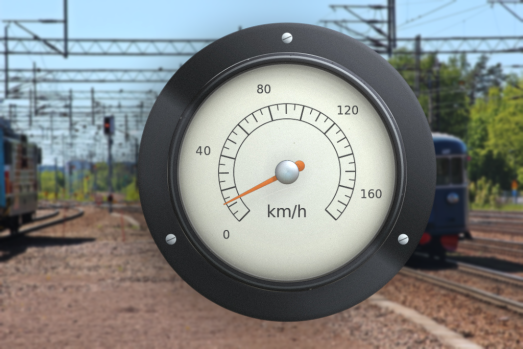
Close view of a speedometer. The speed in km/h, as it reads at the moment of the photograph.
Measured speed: 12.5 km/h
